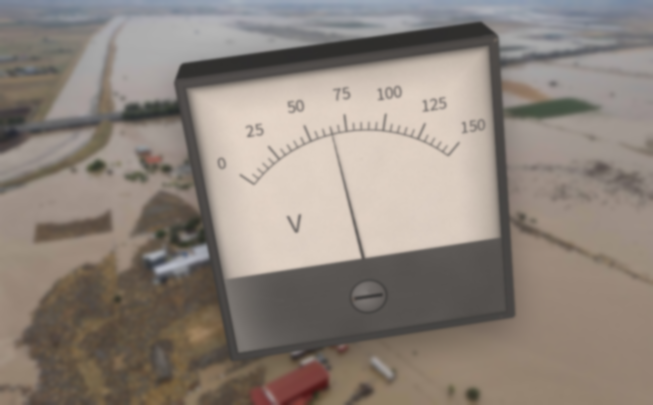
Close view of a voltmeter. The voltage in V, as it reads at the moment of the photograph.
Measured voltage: 65 V
